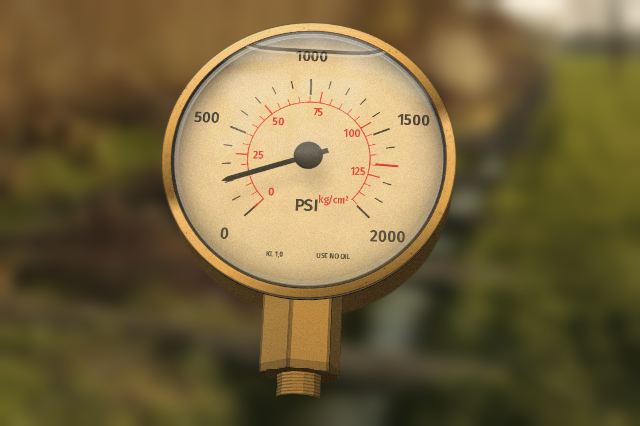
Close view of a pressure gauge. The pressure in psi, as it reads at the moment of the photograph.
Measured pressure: 200 psi
